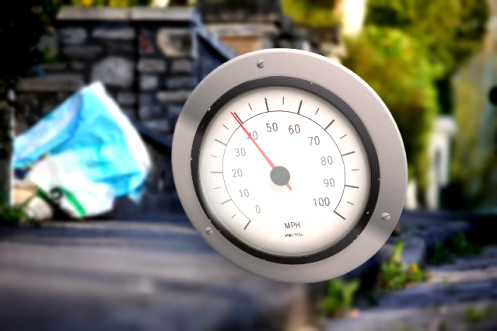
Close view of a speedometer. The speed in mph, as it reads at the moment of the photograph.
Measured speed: 40 mph
